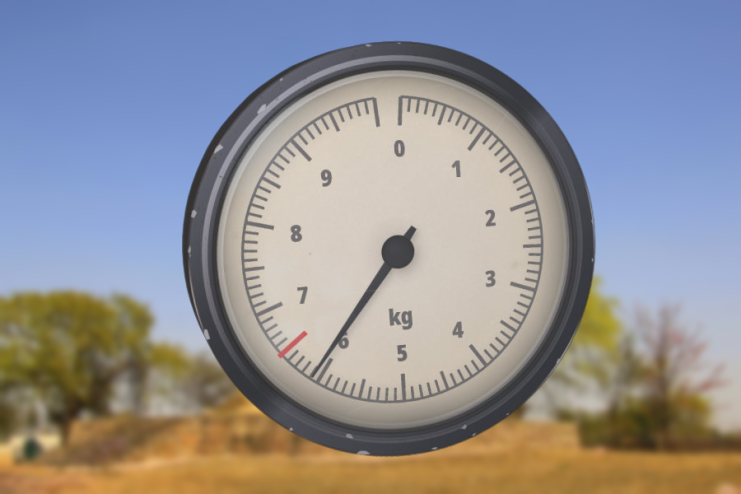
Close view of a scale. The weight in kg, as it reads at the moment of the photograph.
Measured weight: 6.1 kg
